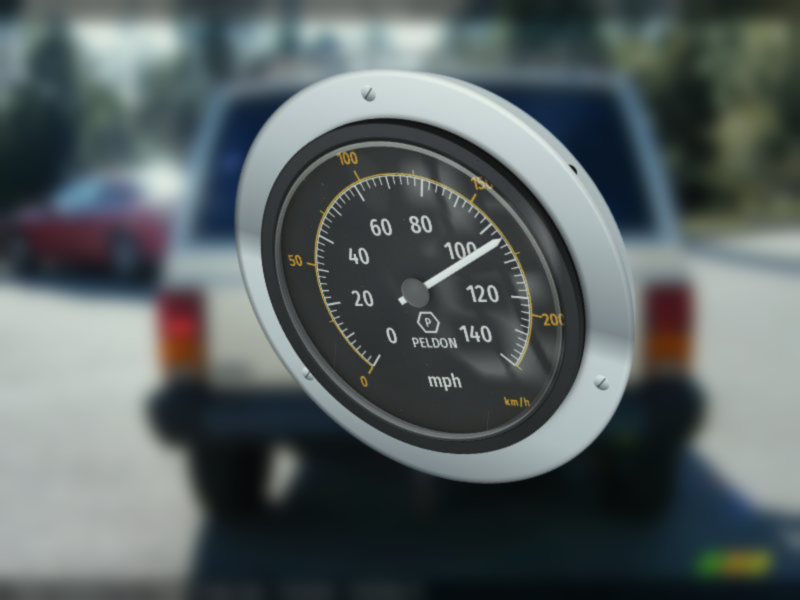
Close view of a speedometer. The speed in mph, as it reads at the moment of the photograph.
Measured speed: 104 mph
